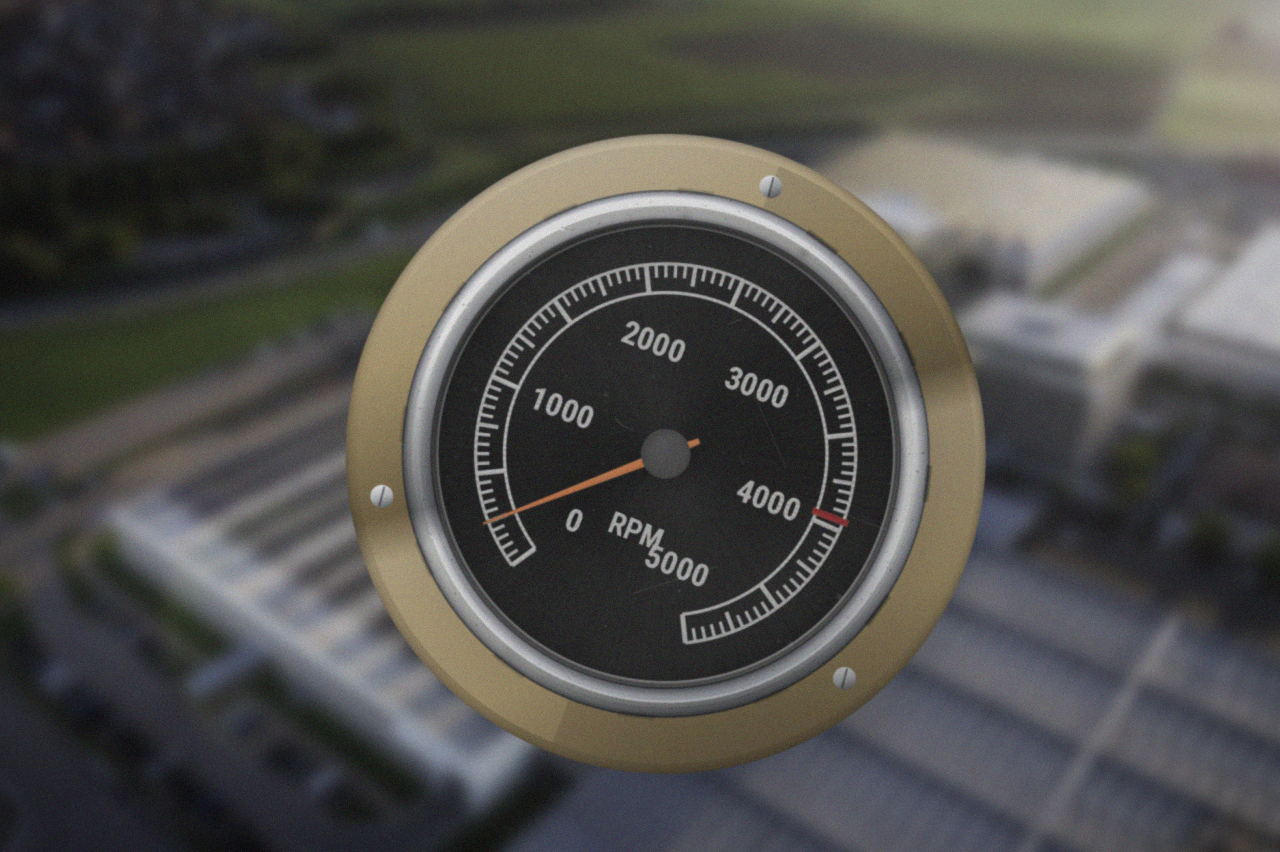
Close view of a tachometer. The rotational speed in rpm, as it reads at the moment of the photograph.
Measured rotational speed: 250 rpm
